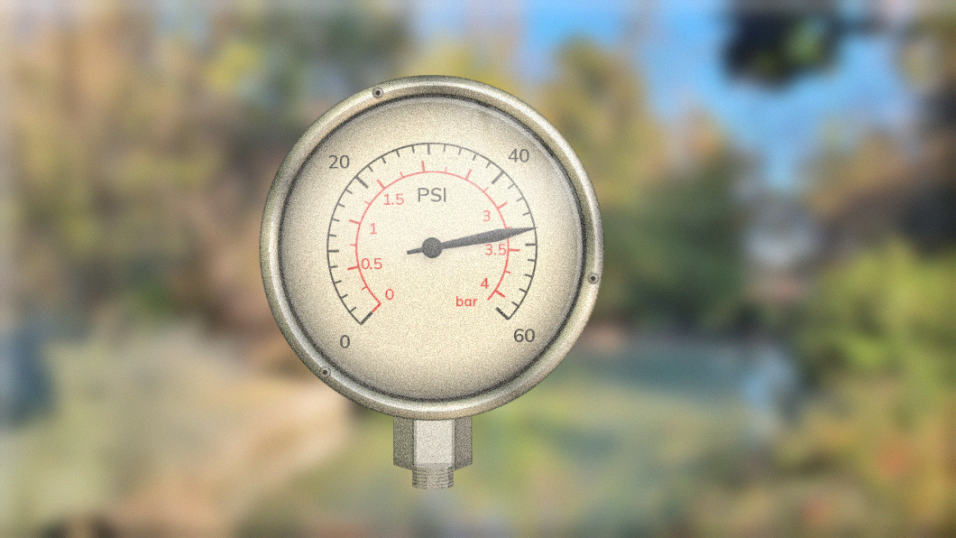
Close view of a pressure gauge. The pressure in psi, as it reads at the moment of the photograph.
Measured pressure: 48 psi
